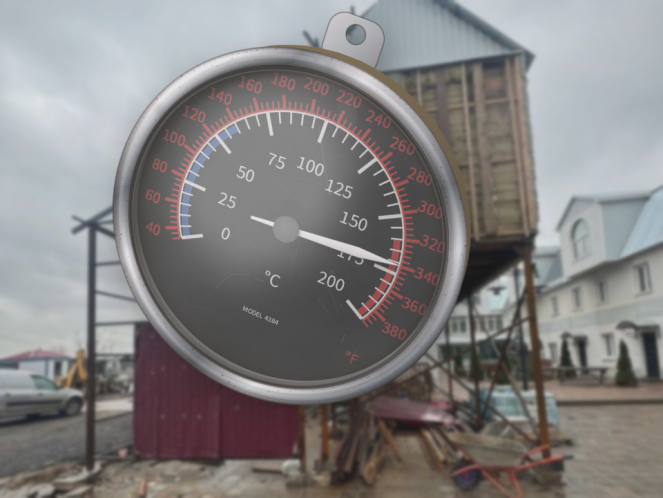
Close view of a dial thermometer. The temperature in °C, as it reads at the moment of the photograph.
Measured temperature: 170 °C
